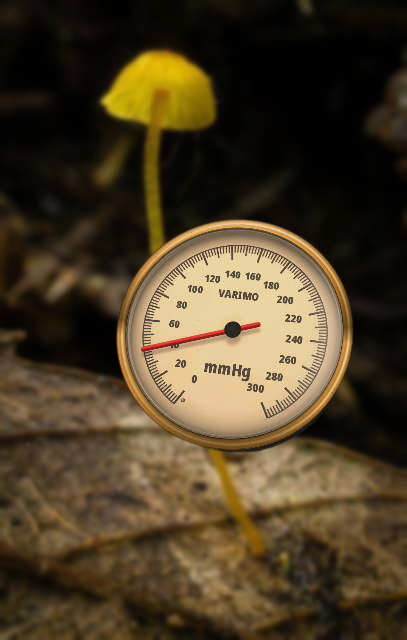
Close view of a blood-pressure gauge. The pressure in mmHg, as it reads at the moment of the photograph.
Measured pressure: 40 mmHg
